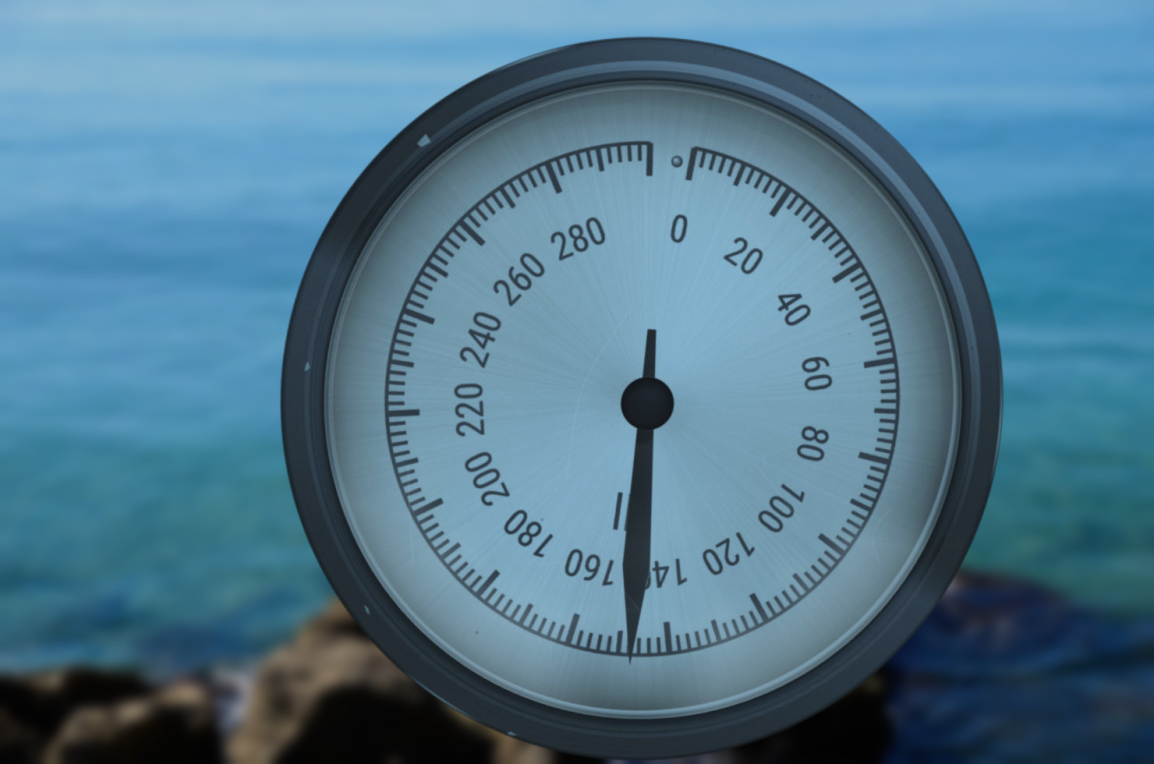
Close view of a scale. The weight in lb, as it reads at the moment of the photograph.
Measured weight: 148 lb
